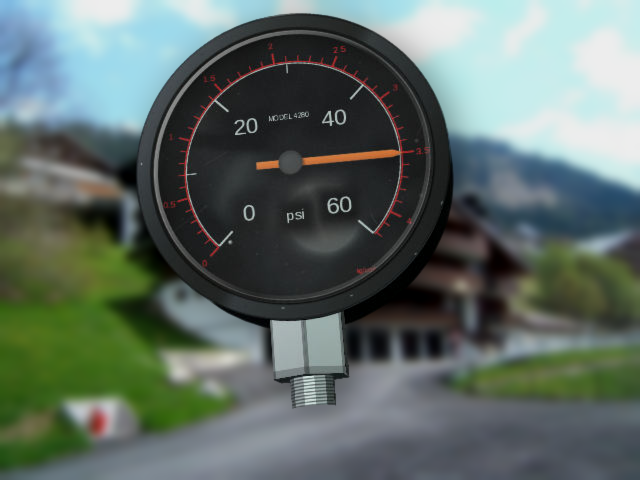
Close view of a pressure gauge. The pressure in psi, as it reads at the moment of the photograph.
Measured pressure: 50 psi
